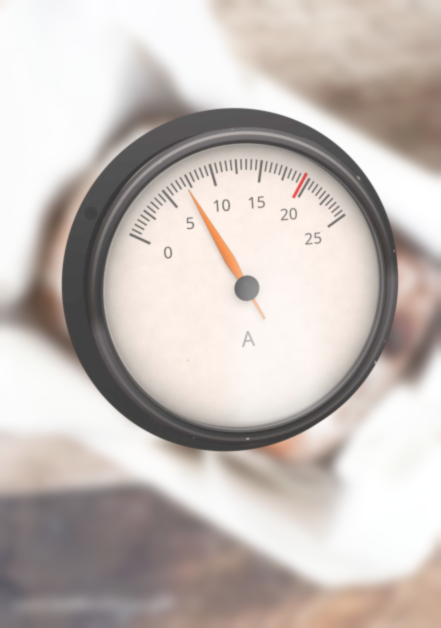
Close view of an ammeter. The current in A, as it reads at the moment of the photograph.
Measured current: 7 A
